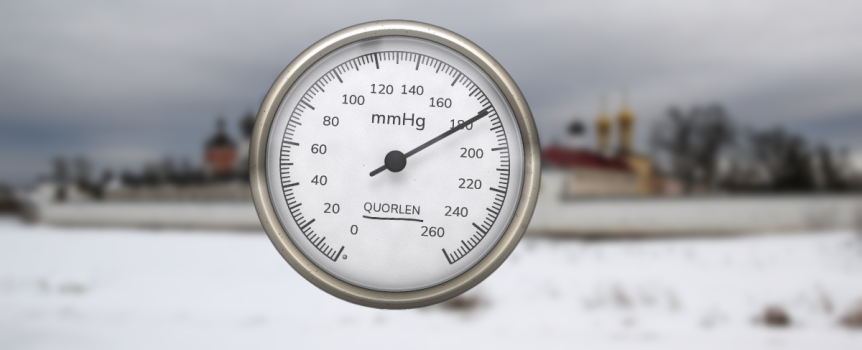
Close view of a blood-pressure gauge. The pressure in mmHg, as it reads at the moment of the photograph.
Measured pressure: 182 mmHg
